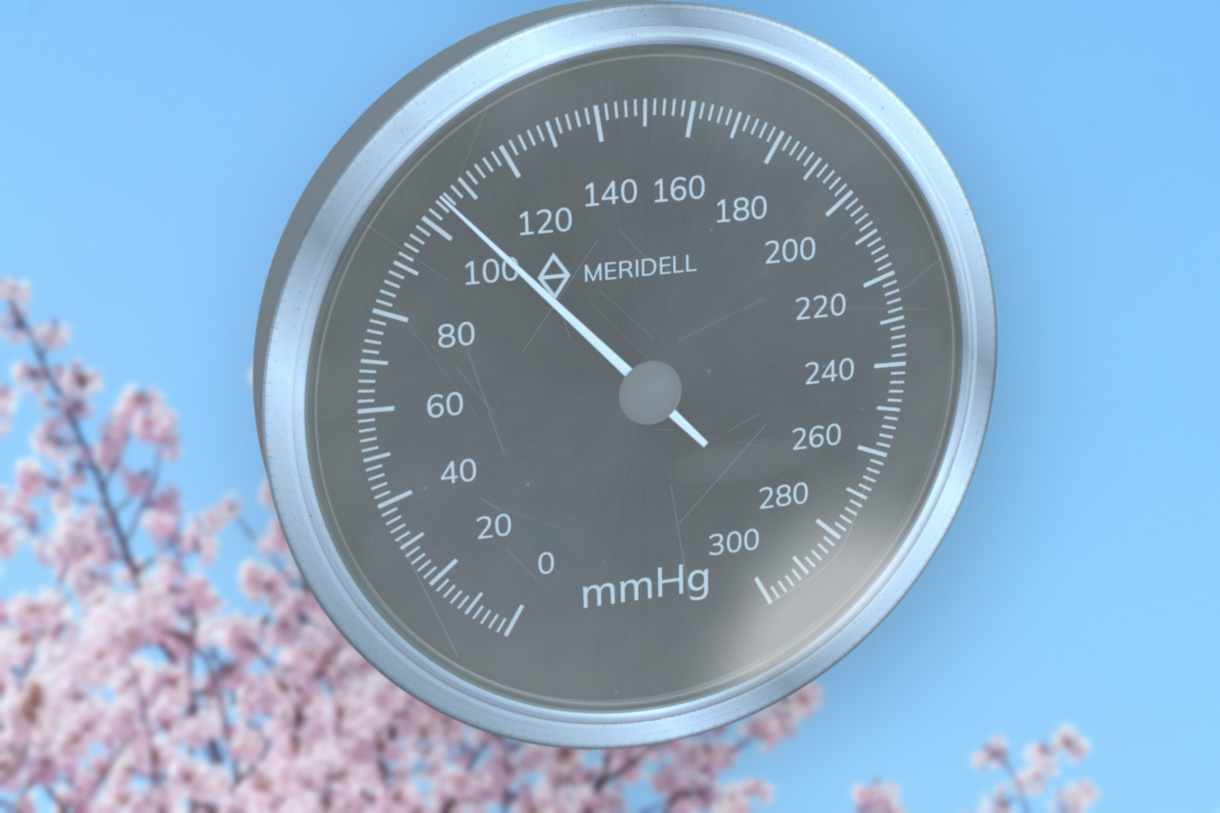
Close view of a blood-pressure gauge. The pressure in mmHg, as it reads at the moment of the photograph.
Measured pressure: 105 mmHg
